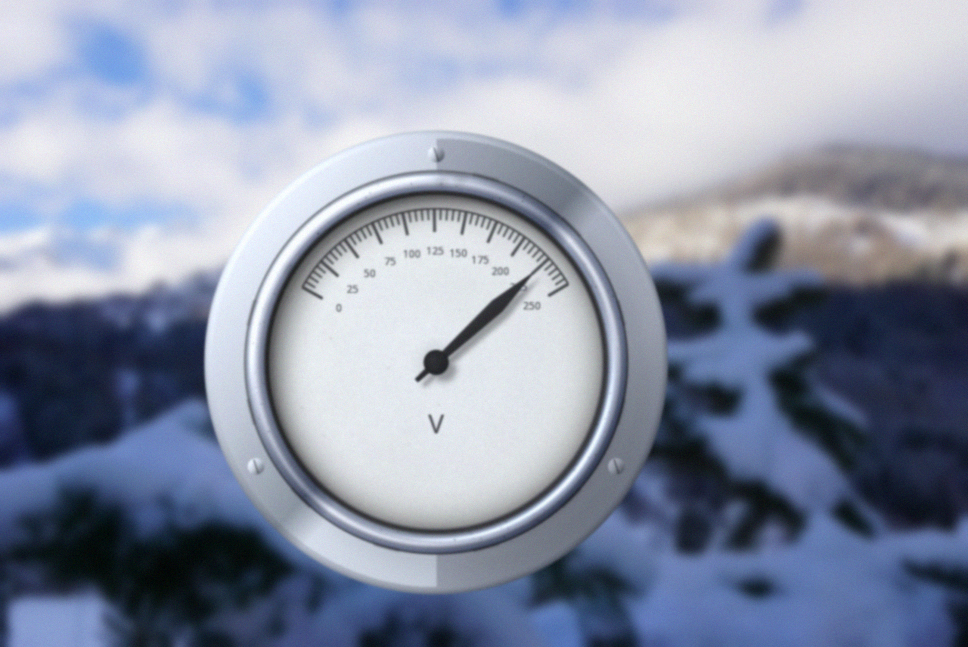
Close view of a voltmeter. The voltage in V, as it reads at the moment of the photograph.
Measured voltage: 225 V
